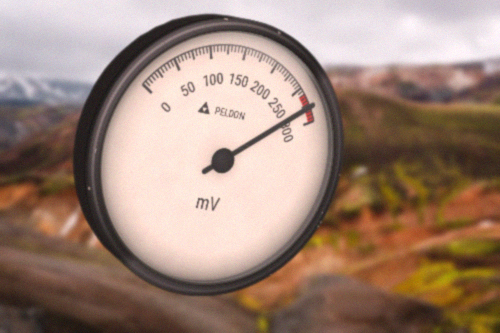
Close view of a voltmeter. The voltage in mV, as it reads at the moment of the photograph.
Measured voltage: 275 mV
